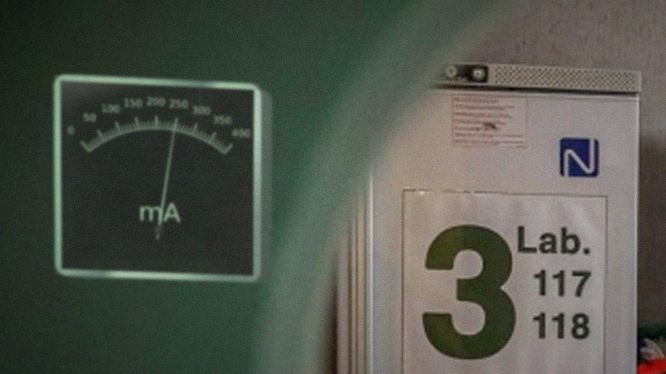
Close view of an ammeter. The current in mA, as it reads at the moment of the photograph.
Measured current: 250 mA
